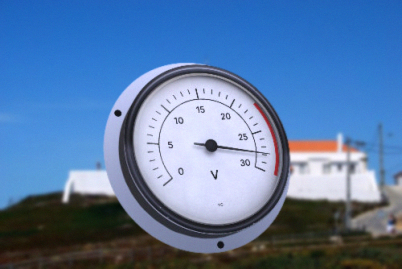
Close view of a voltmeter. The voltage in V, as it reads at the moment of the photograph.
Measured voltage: 28 V
